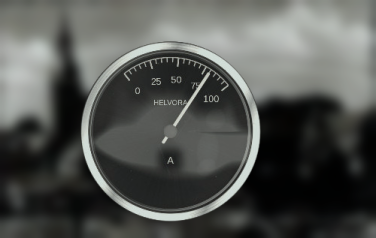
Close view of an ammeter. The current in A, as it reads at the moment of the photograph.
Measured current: 80 A
